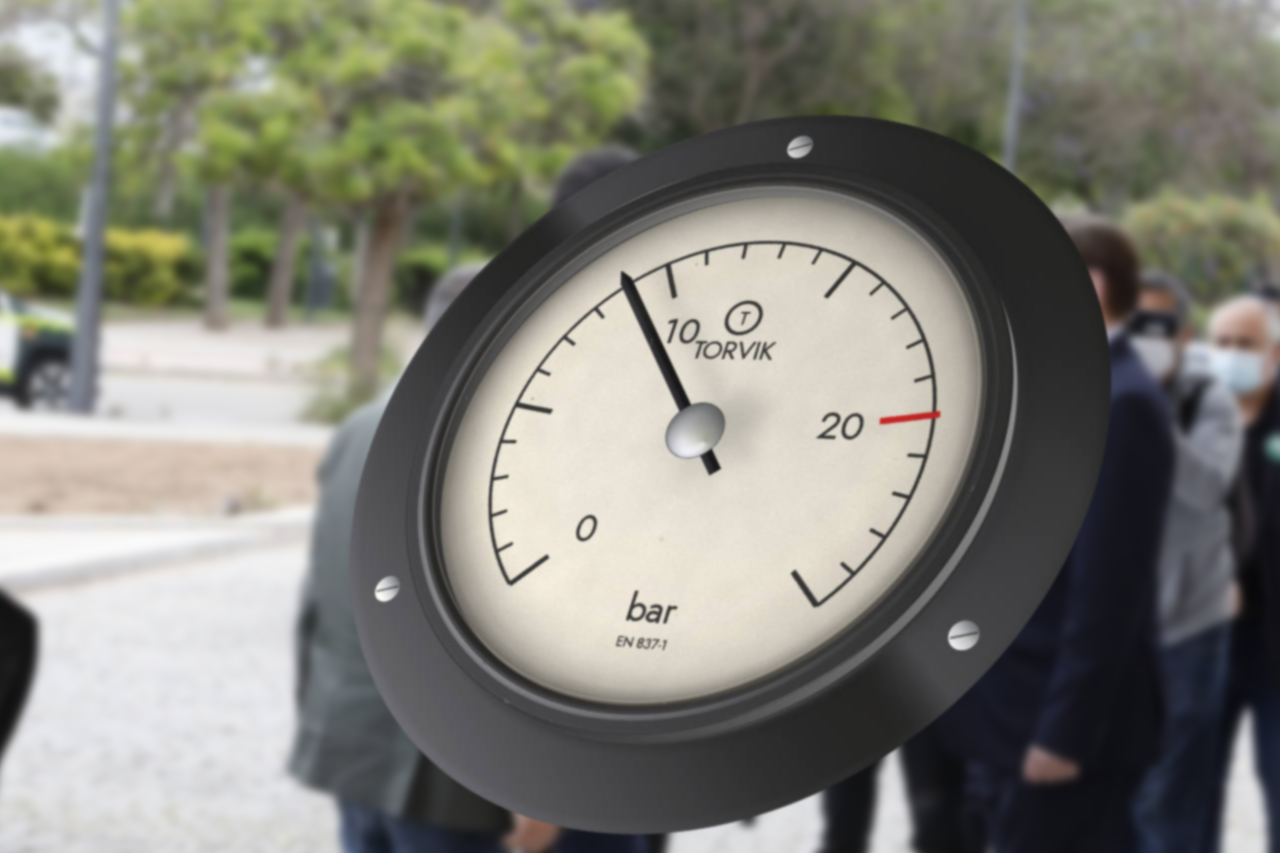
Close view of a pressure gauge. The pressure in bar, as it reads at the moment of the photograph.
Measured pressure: 9 bar
